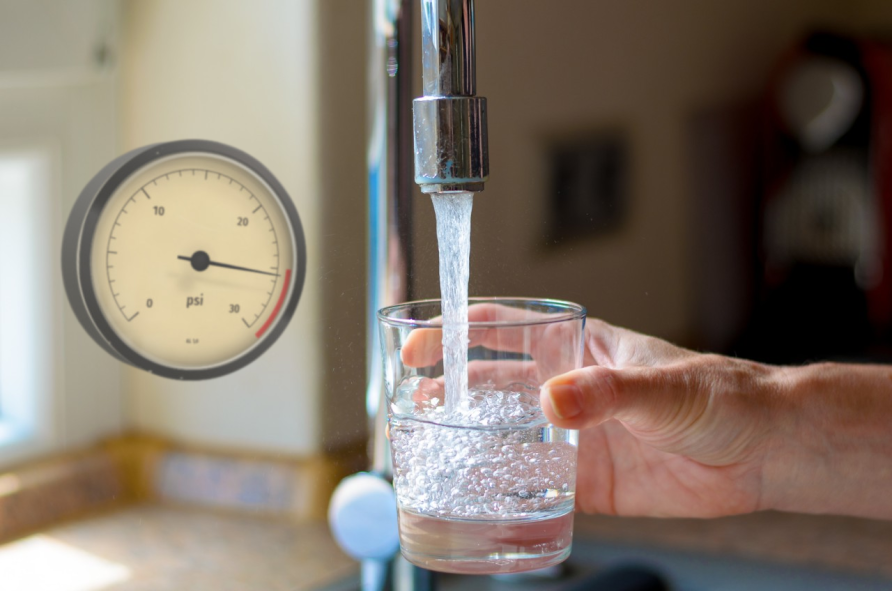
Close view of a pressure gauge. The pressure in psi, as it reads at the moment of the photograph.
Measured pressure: 25.5 psi
